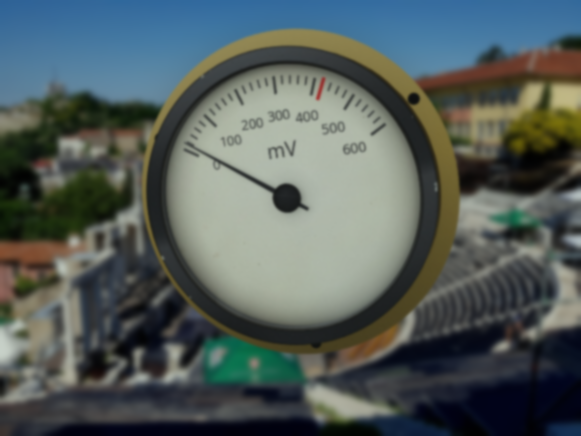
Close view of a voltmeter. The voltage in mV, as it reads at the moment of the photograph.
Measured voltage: 20 mV
